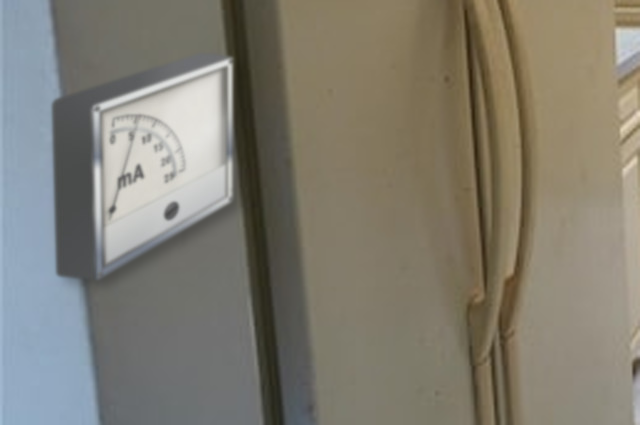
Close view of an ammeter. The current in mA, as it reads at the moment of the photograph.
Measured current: 5 mA
